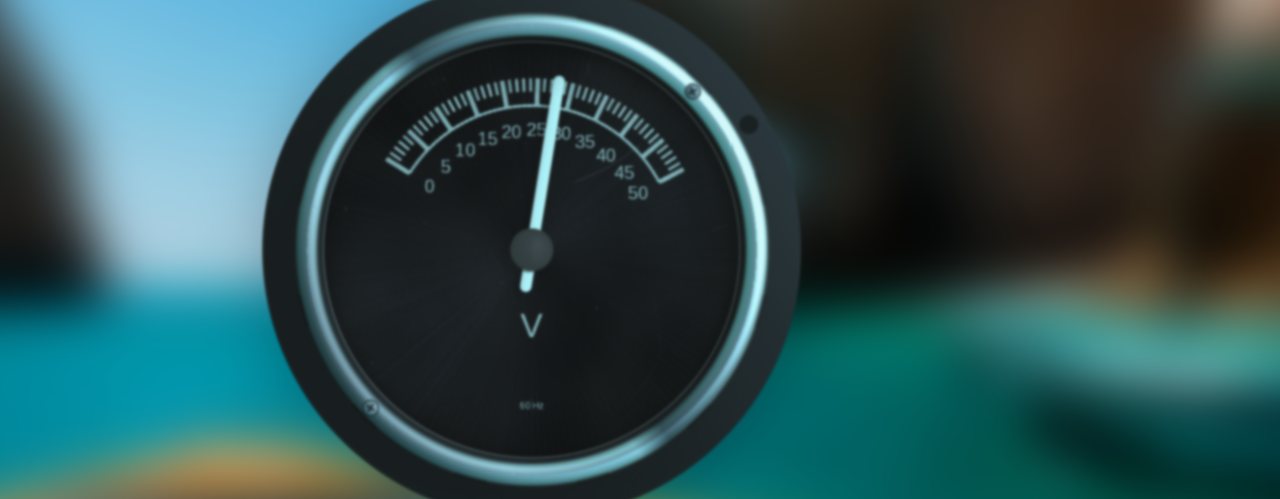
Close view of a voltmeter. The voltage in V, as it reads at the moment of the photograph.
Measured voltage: 28 V
